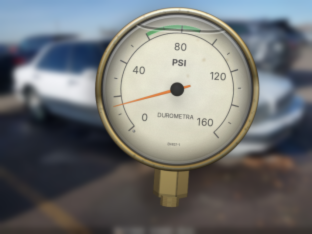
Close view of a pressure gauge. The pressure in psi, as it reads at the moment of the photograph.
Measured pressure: 15 psi
